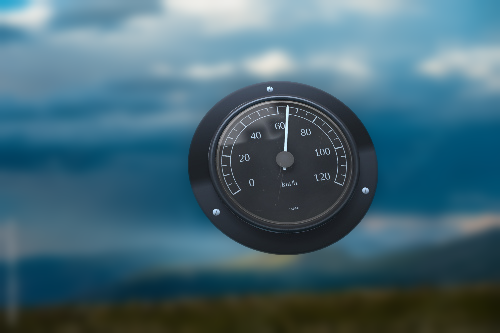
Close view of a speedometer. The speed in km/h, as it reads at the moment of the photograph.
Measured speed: 65 km/h
